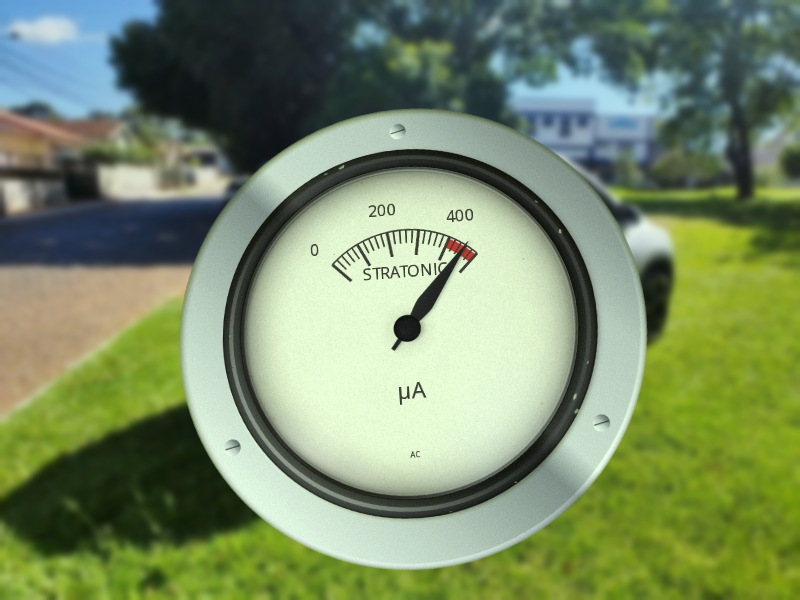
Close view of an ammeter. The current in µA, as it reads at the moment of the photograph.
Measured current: 460 µA
